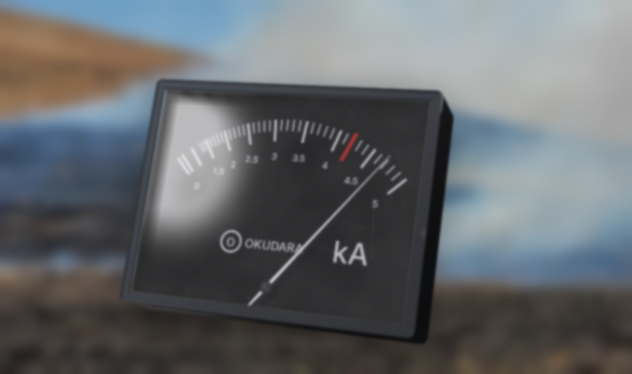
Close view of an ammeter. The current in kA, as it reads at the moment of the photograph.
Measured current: 4.7 kA
